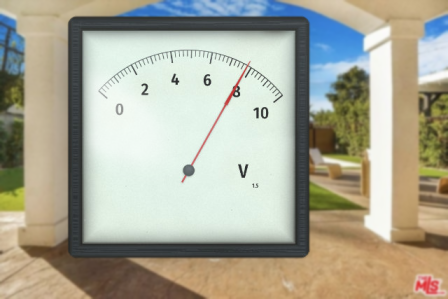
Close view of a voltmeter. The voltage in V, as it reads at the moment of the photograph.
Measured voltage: 7.8 V
